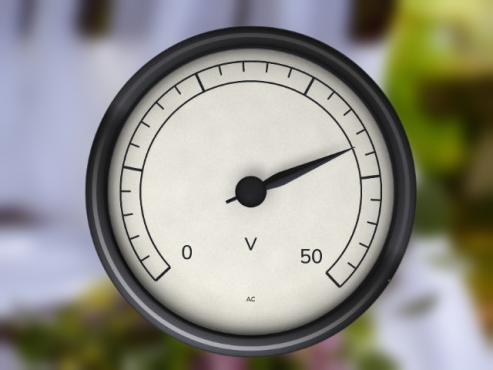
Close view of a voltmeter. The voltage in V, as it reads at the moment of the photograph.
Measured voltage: 37 V
